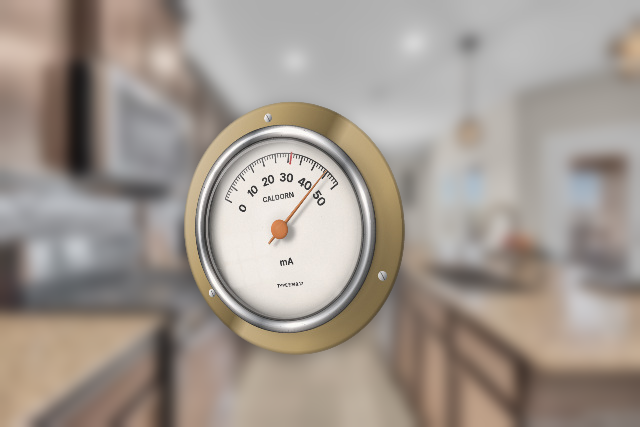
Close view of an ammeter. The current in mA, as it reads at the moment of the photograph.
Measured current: 45 mA
